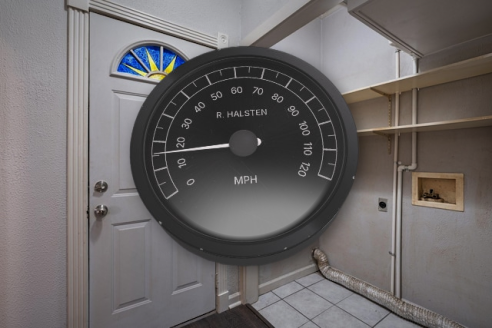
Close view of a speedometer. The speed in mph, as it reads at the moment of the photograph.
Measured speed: 15 mph
